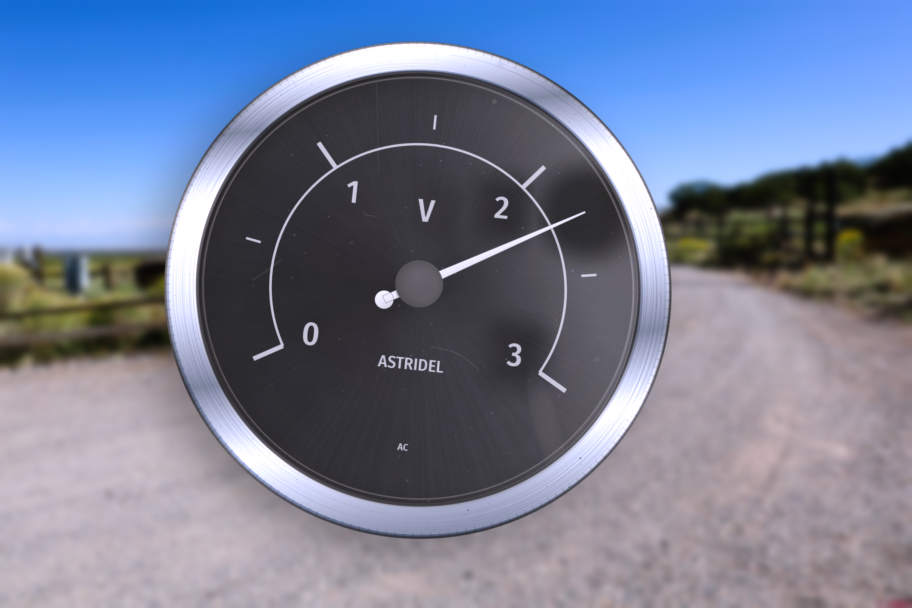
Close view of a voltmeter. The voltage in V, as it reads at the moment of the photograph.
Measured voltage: 2.25 V
